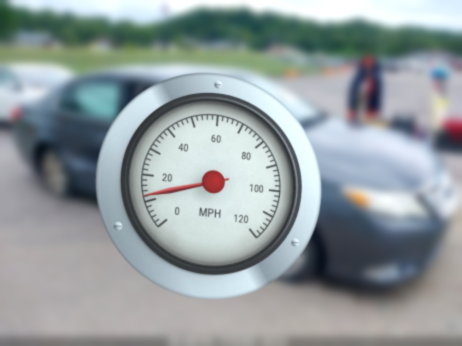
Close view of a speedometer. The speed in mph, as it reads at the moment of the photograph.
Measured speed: 12 mph
